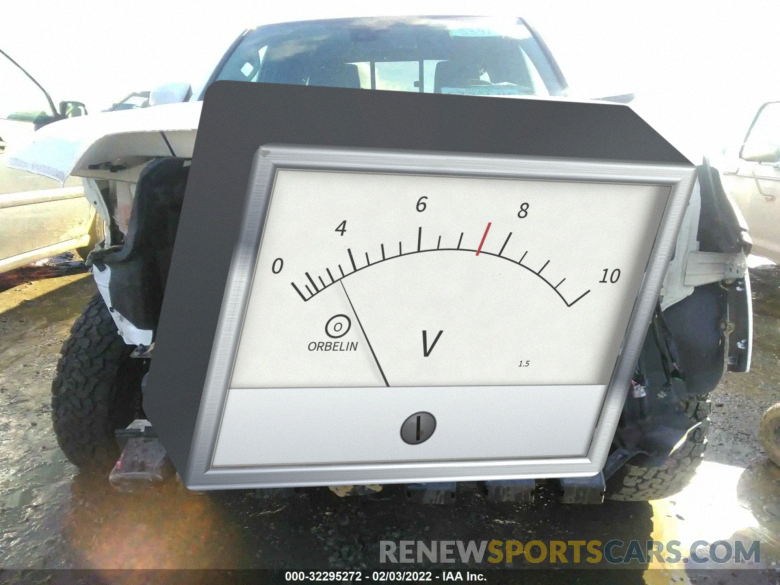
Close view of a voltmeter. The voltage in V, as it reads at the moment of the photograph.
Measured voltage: 3.25 V
